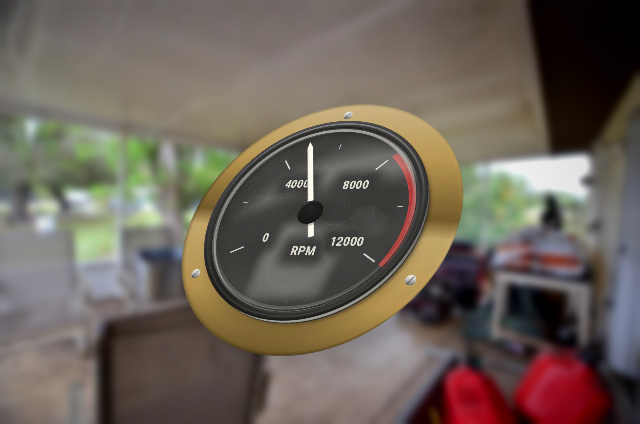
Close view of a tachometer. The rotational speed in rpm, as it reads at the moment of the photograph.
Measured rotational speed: 5000 rpm
